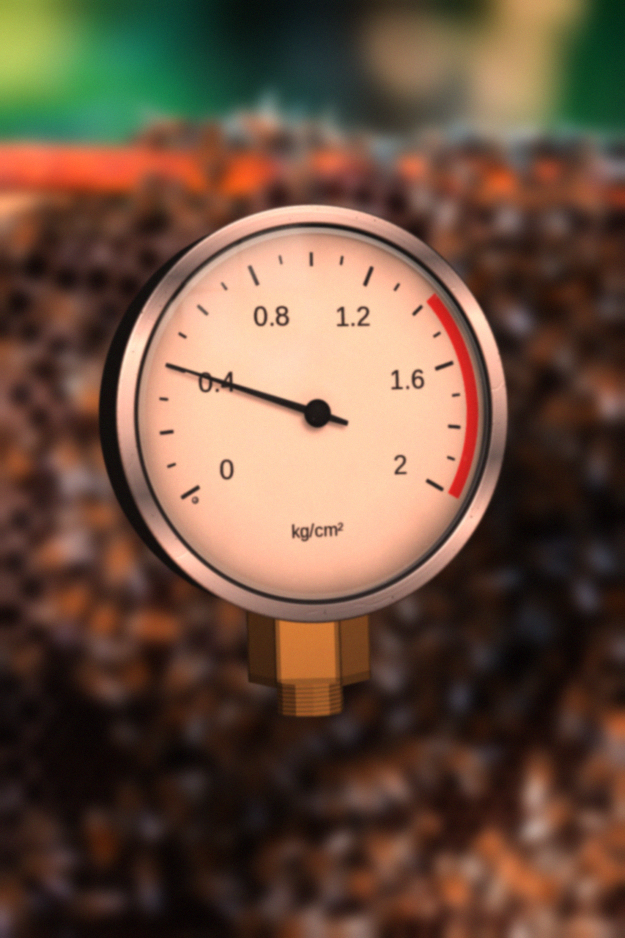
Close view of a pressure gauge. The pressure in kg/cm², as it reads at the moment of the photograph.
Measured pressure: 0.4 kg/cm²
